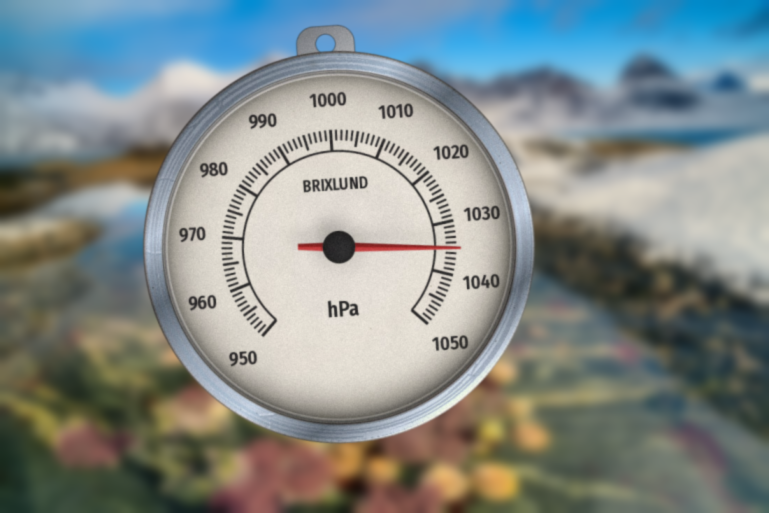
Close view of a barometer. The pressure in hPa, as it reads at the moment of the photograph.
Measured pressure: 1035 hPa
